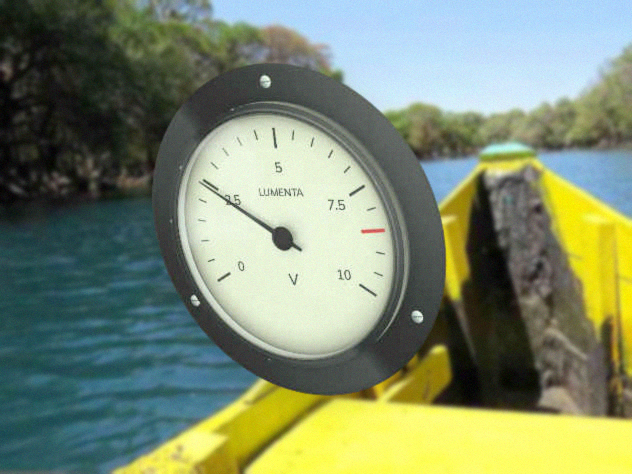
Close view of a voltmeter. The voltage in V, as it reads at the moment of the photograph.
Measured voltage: 2.5 V
